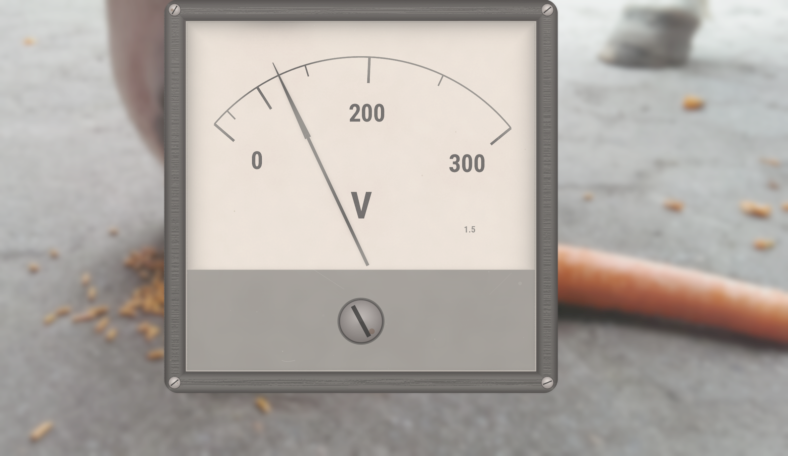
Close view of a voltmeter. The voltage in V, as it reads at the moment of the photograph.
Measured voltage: 125 V
